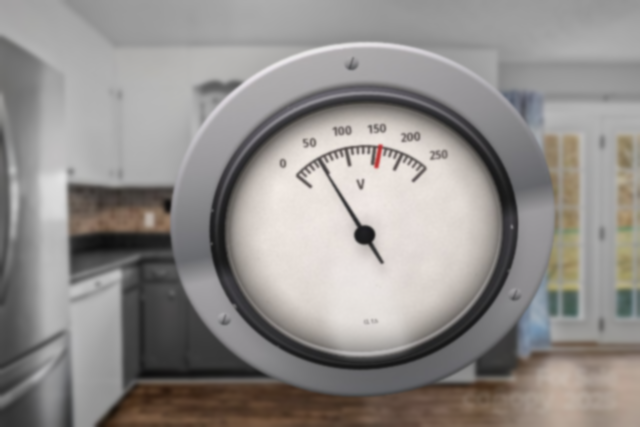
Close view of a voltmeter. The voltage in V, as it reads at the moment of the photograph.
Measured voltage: 50 V
